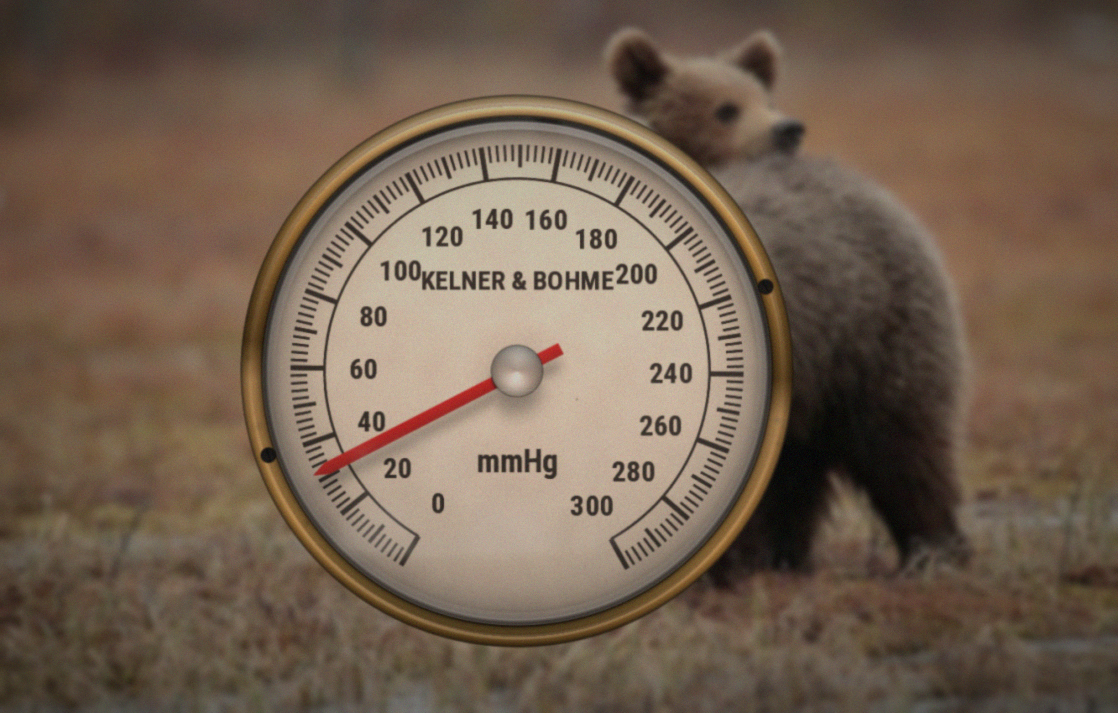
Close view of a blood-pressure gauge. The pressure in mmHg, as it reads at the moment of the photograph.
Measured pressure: 32 mmHg
